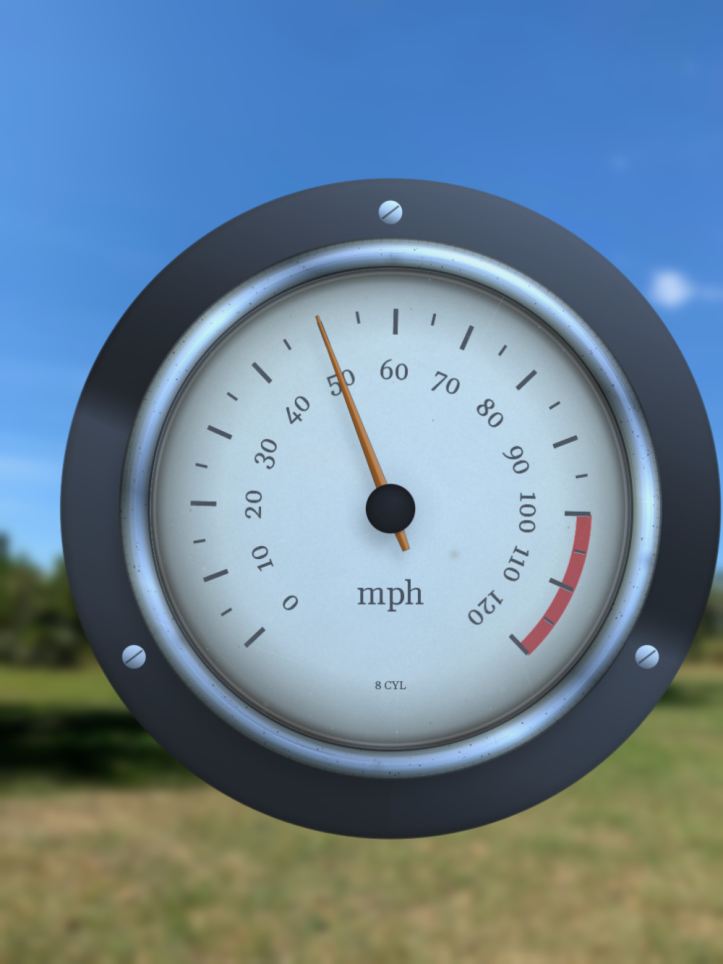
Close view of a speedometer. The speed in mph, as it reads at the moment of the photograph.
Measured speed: 50 mph
